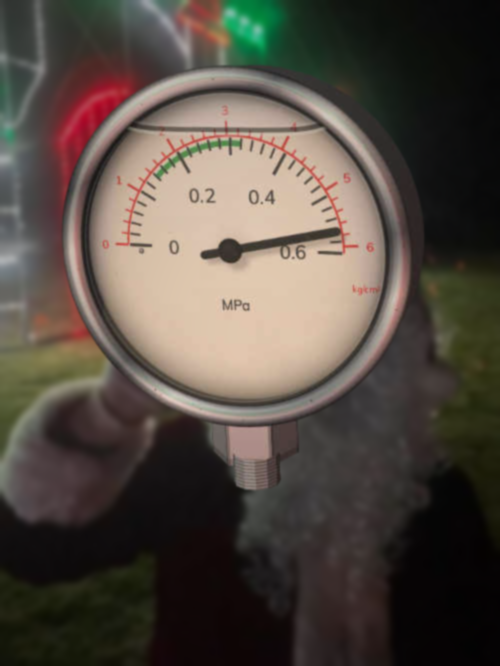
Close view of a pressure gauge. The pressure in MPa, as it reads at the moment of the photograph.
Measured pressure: 0.56 MPa
